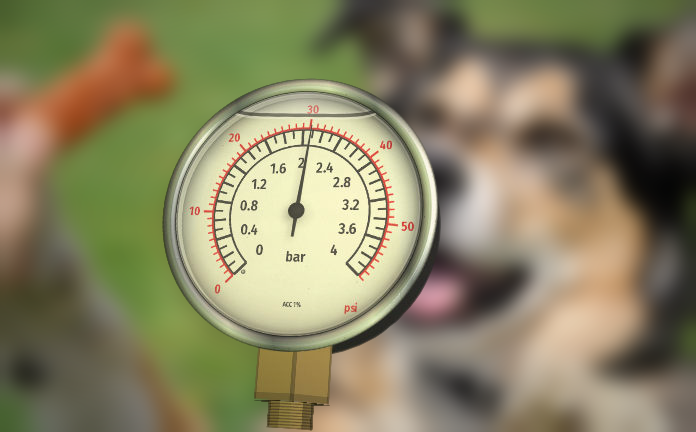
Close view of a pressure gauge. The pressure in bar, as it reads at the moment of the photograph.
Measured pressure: 2.1 bar
